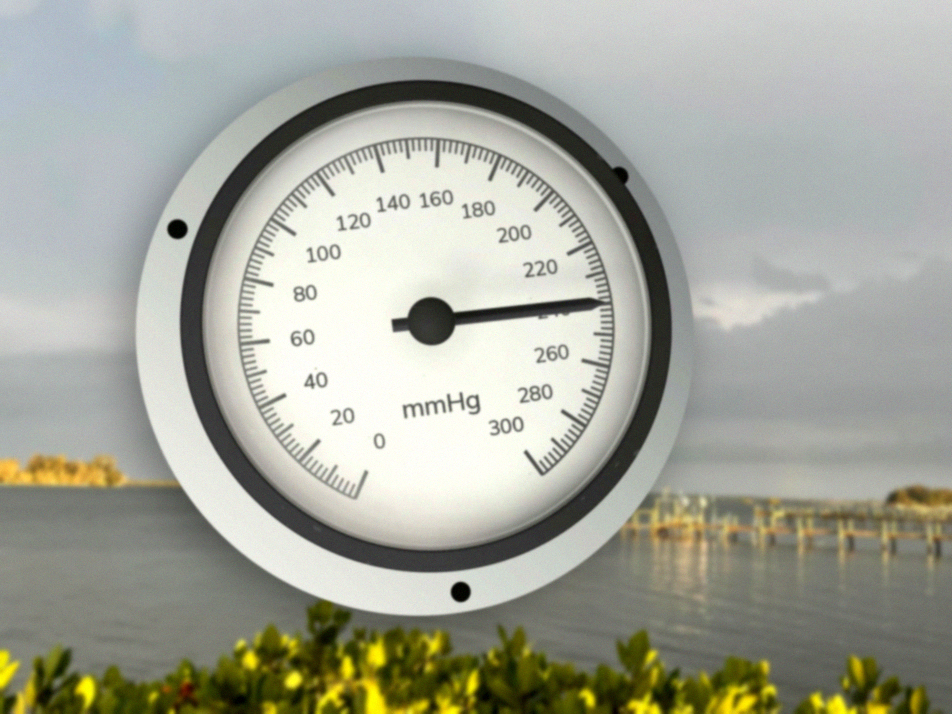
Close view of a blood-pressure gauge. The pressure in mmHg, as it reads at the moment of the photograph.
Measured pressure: 240 mmHg
